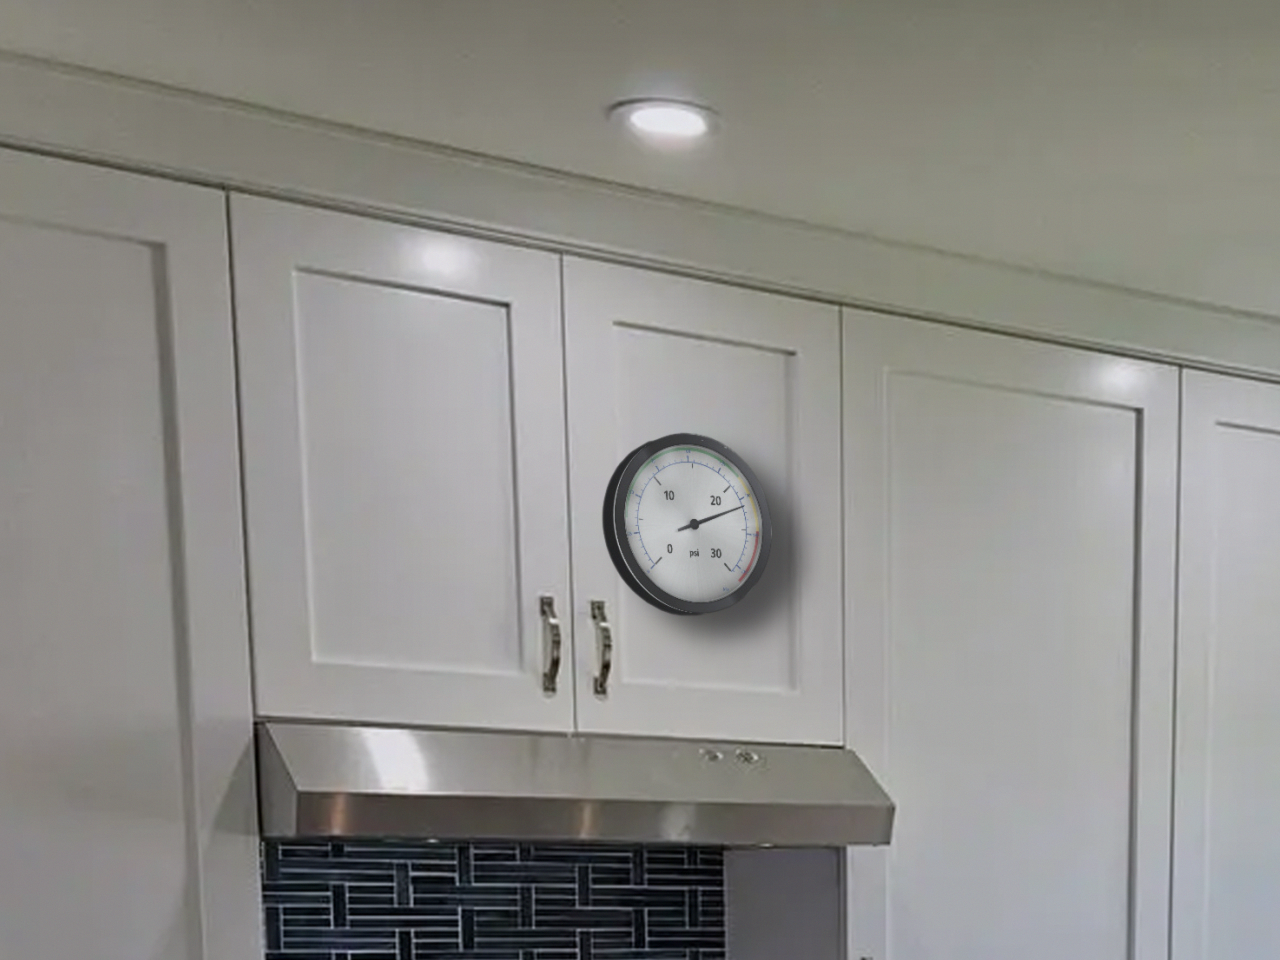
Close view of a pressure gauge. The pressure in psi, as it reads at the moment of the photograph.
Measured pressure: 22.5 psi
